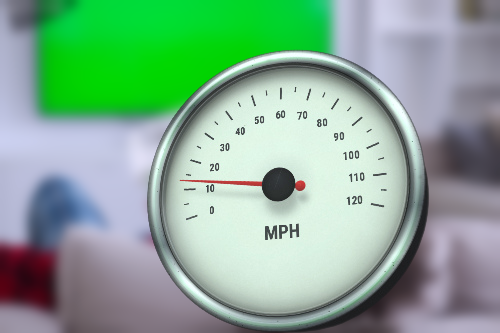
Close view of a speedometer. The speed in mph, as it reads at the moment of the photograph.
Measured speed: 12.5 mph
